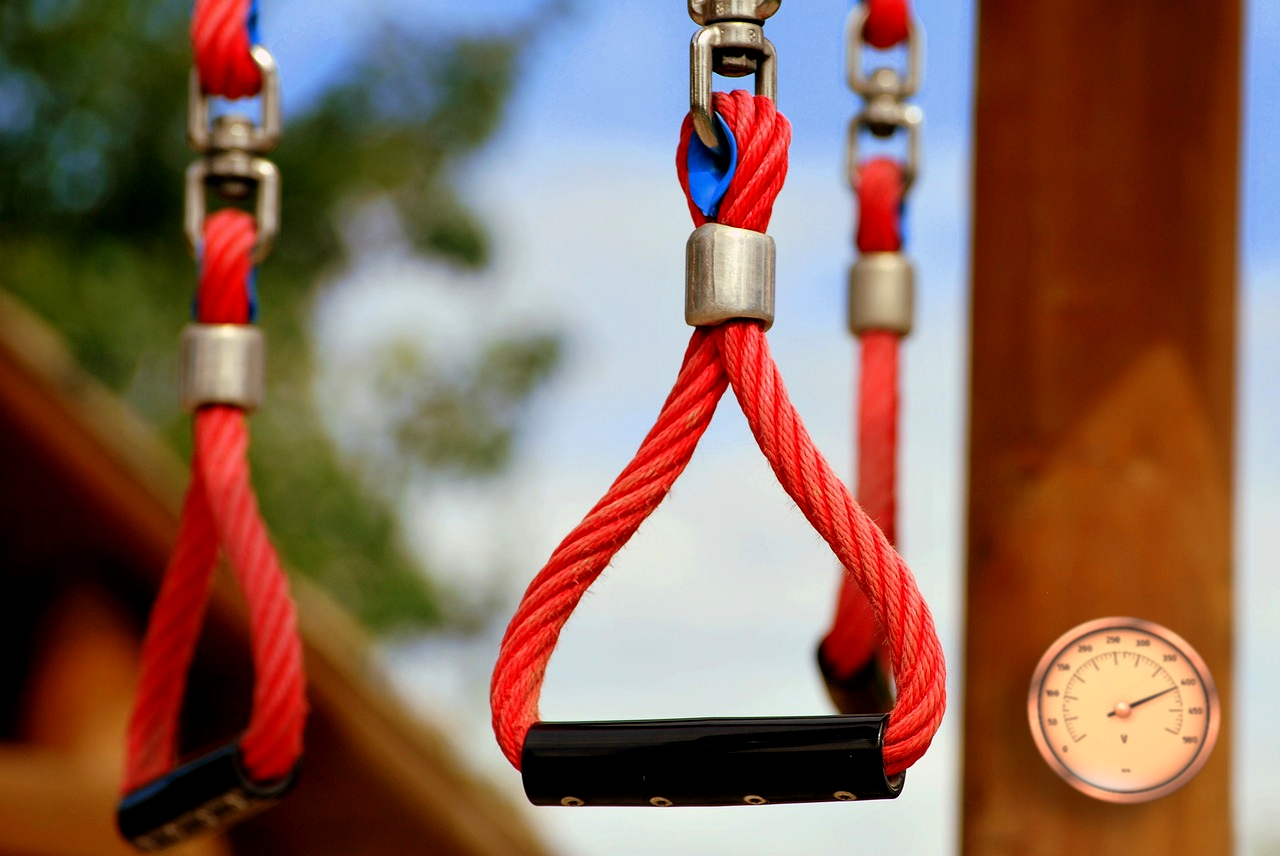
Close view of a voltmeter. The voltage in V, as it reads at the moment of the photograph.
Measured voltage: 400 V
